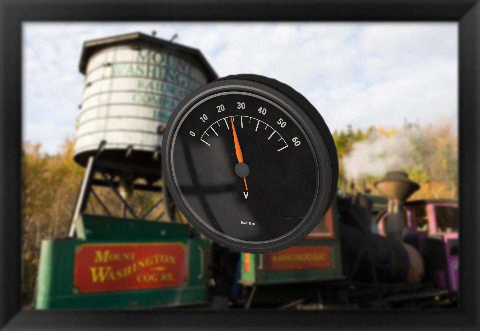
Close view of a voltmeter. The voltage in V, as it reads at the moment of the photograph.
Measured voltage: 25 V
